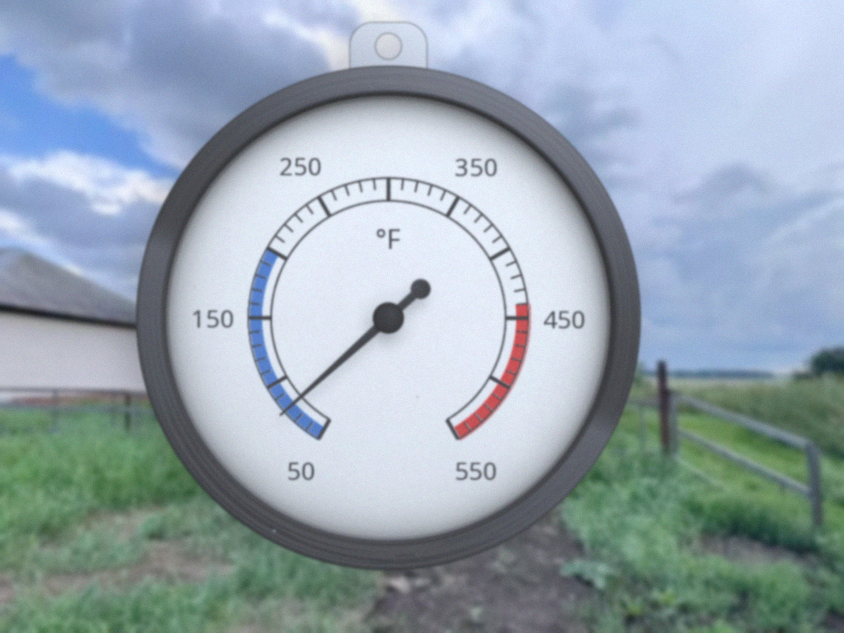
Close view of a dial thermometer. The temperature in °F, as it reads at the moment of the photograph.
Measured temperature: 80 °F
